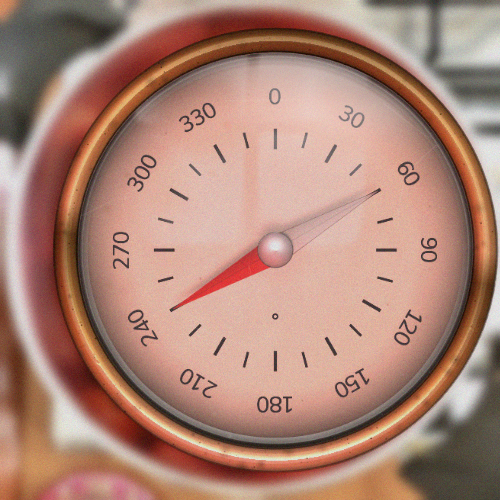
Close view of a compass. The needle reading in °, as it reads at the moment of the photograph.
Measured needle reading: 240 °
